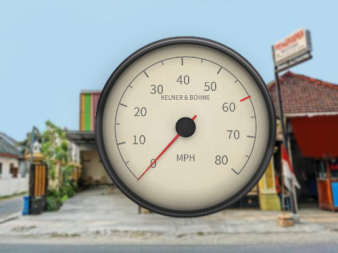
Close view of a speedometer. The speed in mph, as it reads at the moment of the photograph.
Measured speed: 0 mph
